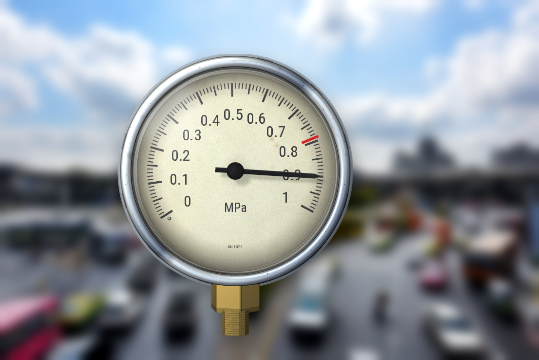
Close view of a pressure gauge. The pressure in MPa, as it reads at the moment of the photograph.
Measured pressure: 0.9 MPa
